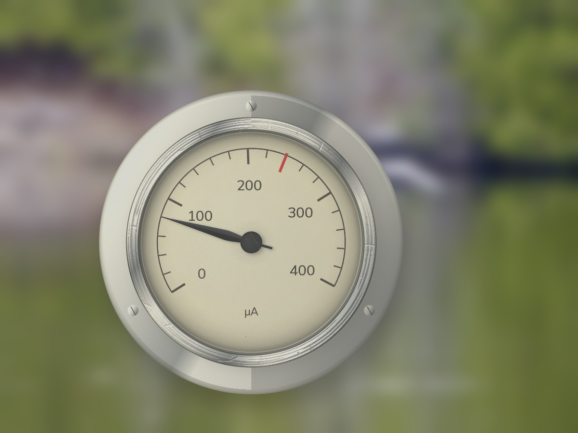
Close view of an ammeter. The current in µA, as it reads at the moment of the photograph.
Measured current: 80 µA
